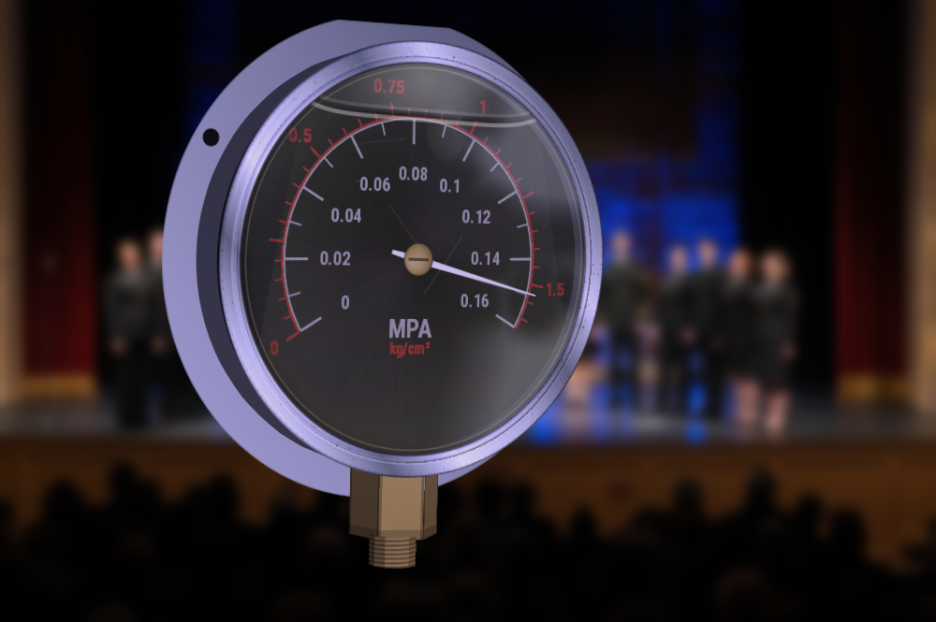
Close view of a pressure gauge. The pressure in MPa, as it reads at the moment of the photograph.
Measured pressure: 0.15 MPa
